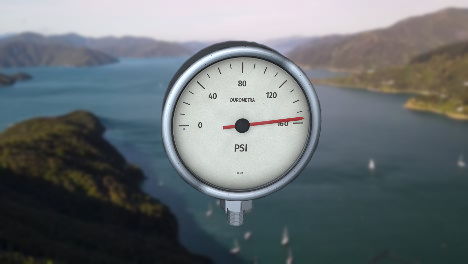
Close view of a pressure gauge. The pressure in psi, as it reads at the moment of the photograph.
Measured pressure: 155 psi
